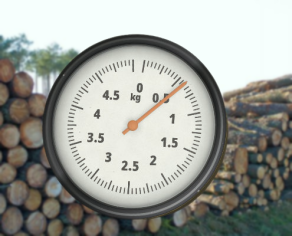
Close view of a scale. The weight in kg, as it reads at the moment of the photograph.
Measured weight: 0.6 kg
